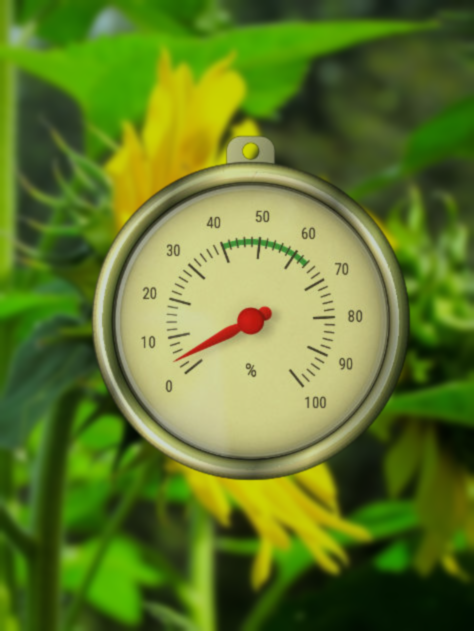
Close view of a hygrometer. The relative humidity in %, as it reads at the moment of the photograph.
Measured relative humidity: 4 %
